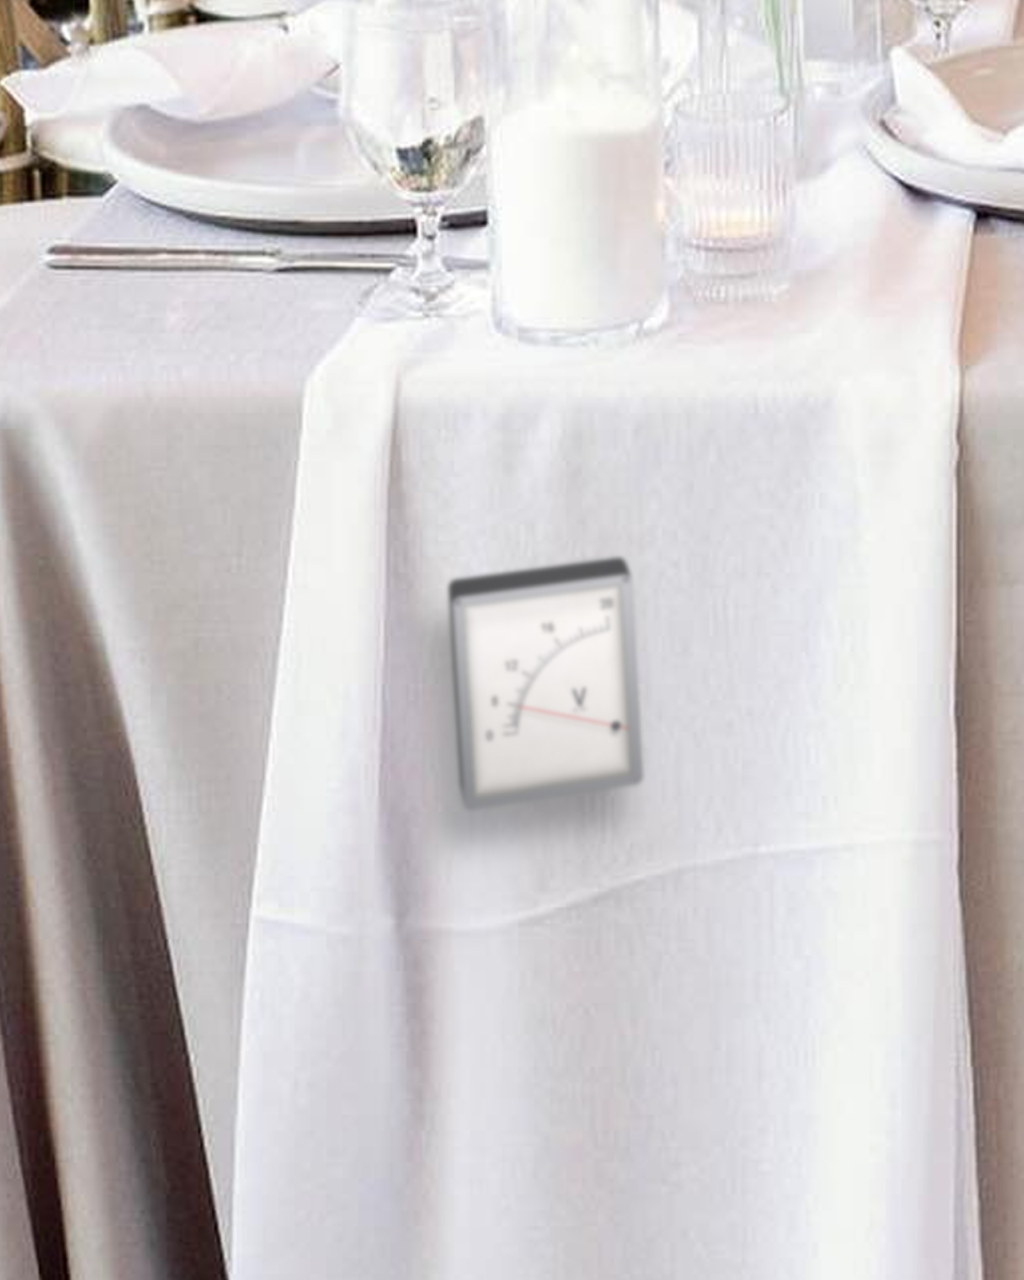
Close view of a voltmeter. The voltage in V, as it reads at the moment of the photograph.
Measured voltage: 8 V
